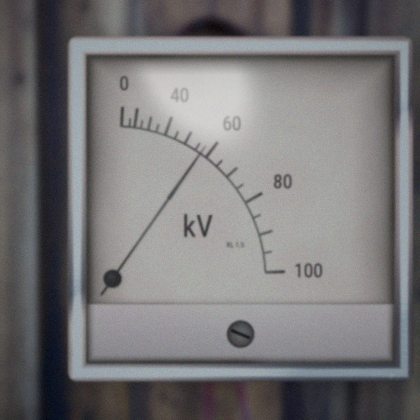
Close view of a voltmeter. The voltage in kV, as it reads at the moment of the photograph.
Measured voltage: 57.5 kV
